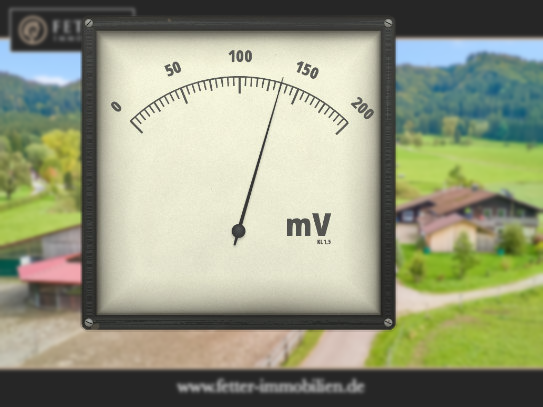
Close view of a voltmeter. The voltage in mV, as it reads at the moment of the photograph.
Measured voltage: 135 mV
